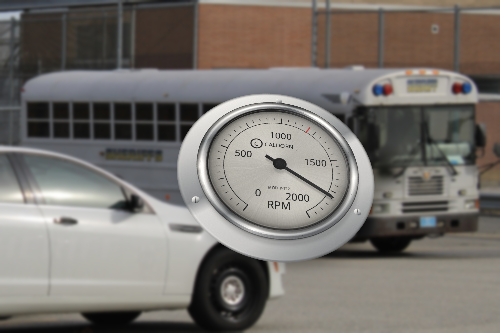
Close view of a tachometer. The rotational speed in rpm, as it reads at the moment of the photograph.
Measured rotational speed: 1800 rpm
